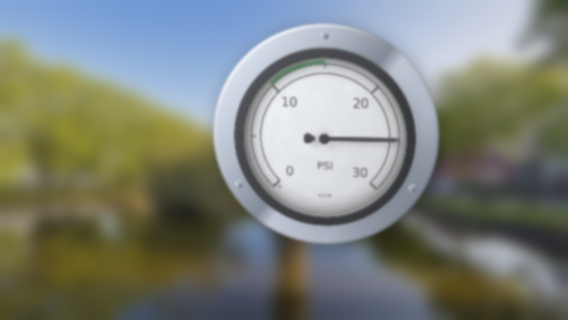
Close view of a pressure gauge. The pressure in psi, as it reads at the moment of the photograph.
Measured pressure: 25 psi
